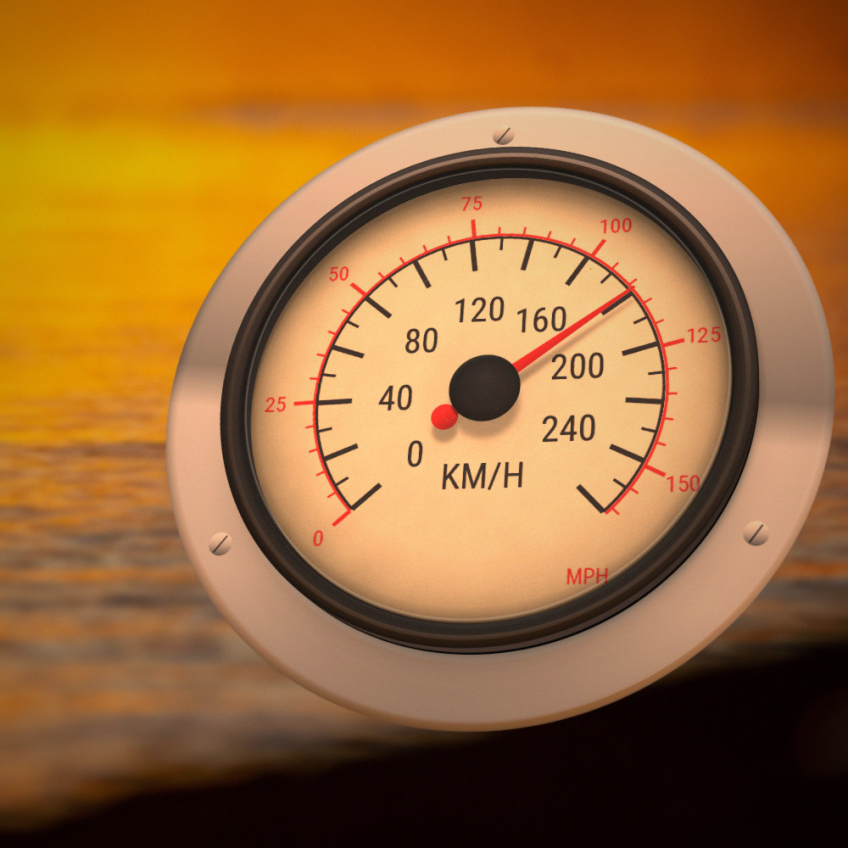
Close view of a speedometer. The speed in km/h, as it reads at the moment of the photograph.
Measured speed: 180 km/h
